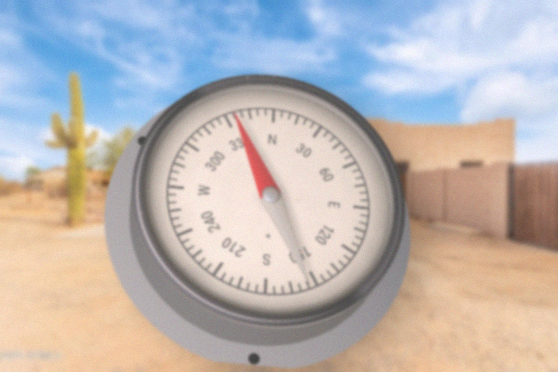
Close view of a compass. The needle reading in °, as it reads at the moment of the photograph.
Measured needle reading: 335 °
